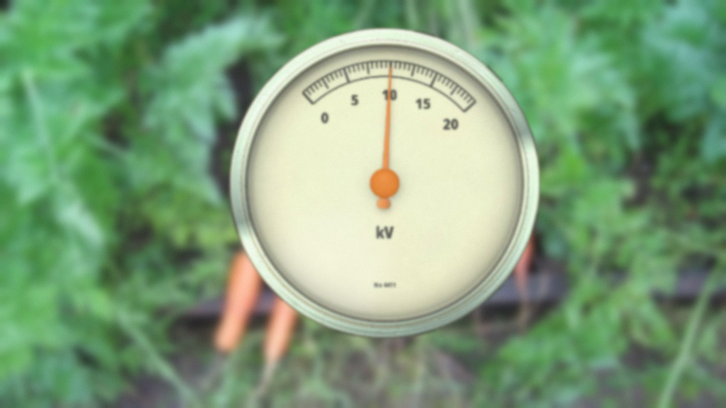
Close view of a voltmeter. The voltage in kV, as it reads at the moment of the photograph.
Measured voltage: 10 kV
